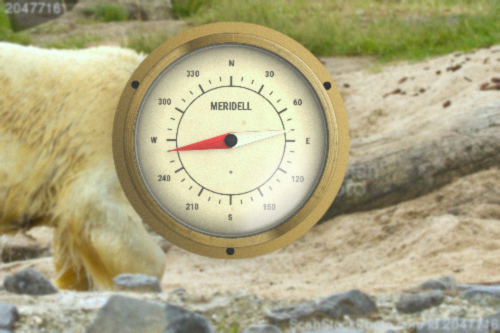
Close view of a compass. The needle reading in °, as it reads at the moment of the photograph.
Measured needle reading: 260 °
